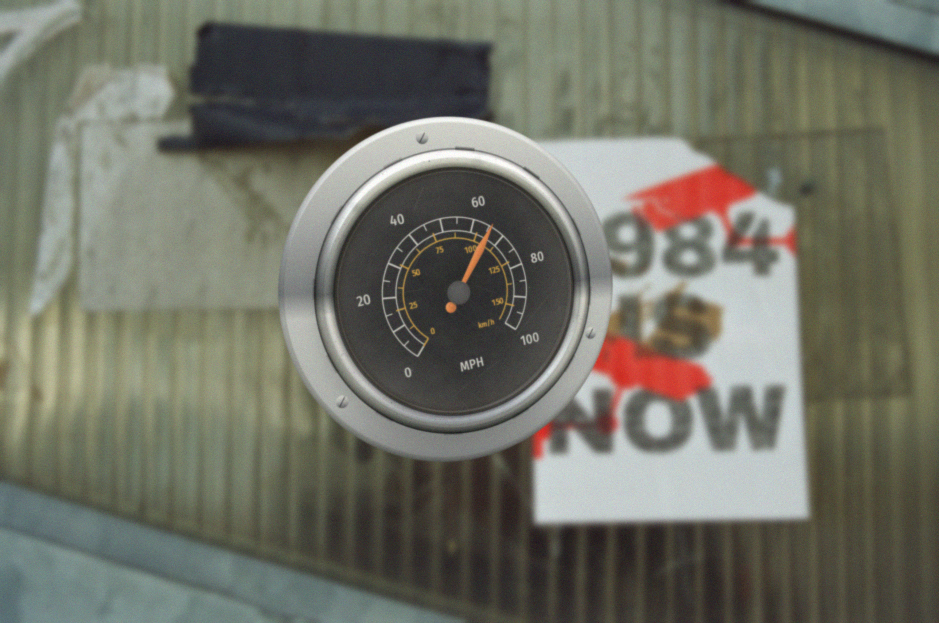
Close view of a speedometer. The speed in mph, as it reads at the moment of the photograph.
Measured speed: 65 mph
